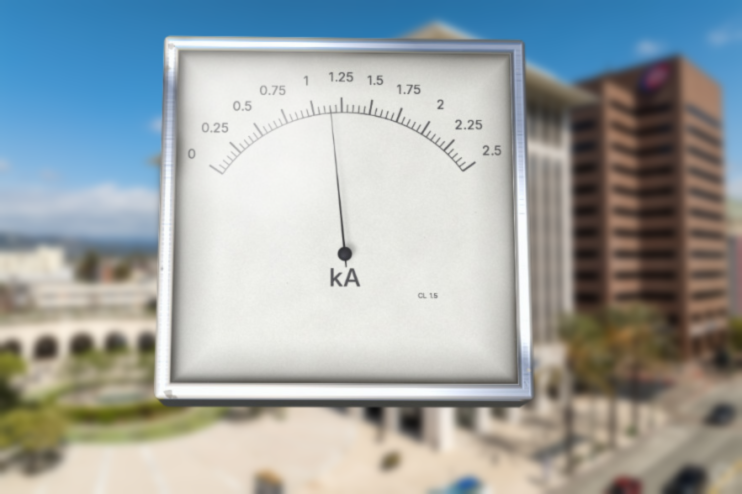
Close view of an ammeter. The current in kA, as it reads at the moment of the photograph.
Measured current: 1.15 kA
